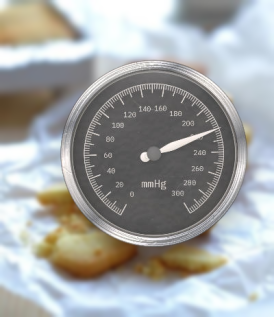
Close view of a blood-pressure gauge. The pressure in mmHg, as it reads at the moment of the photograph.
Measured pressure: 220 mmHg
